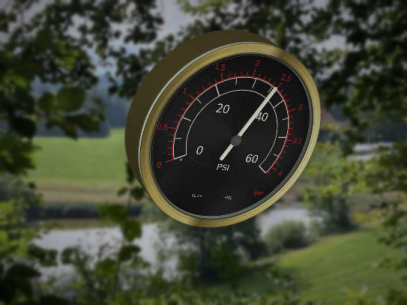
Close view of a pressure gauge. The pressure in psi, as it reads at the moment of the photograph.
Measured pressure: 35 psi
